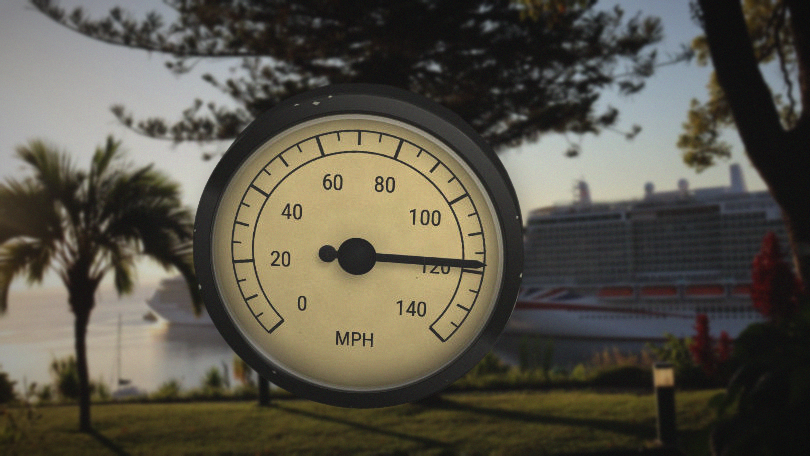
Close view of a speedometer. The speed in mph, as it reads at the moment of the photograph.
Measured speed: 117.5 mph
